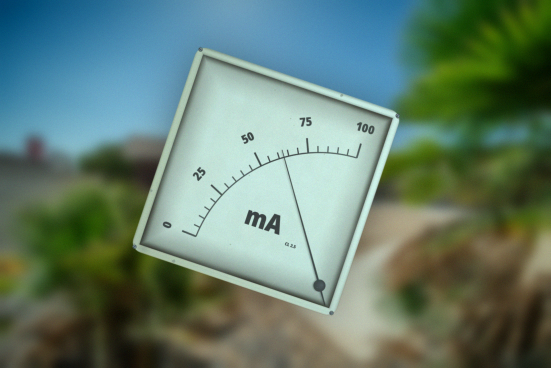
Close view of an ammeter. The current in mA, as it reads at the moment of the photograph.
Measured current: 62.5 mA
